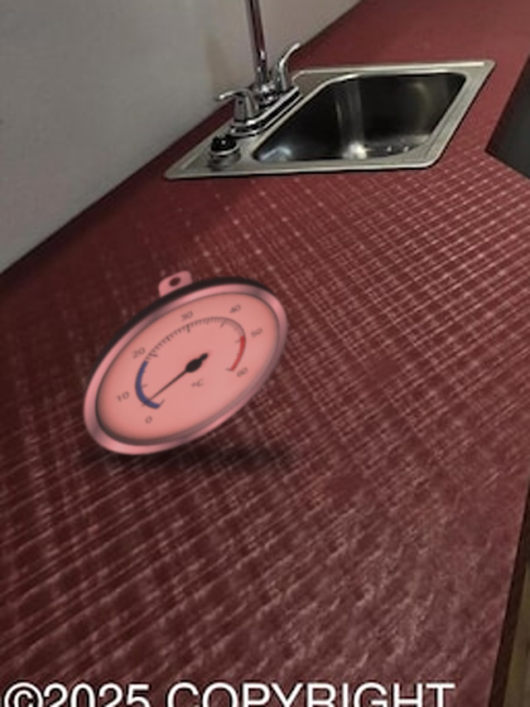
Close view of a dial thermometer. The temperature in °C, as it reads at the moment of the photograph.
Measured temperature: 5 °C
